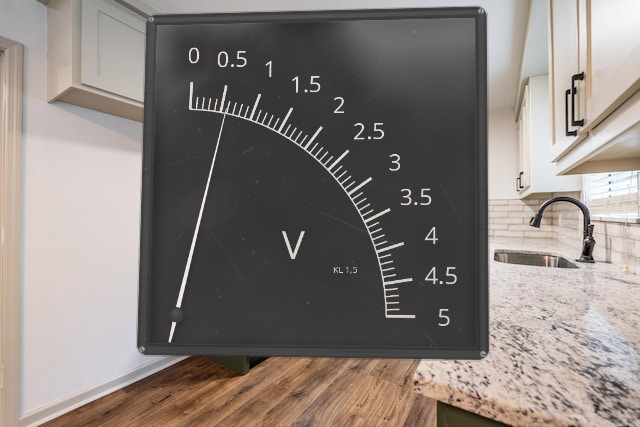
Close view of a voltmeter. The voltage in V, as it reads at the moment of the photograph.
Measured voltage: 0.6 V
